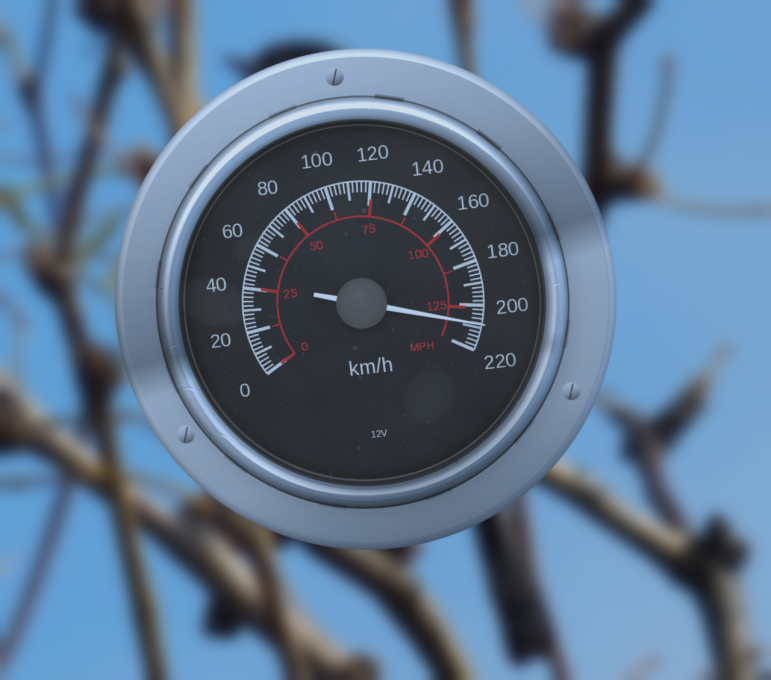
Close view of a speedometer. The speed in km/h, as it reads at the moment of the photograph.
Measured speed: 208 km/h
